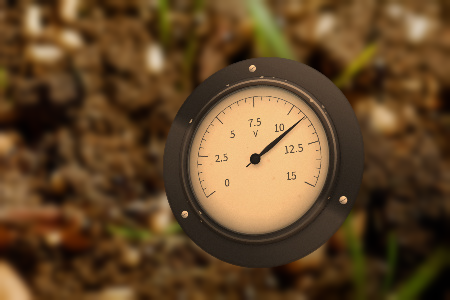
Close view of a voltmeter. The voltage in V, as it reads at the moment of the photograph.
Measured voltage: 11 V
